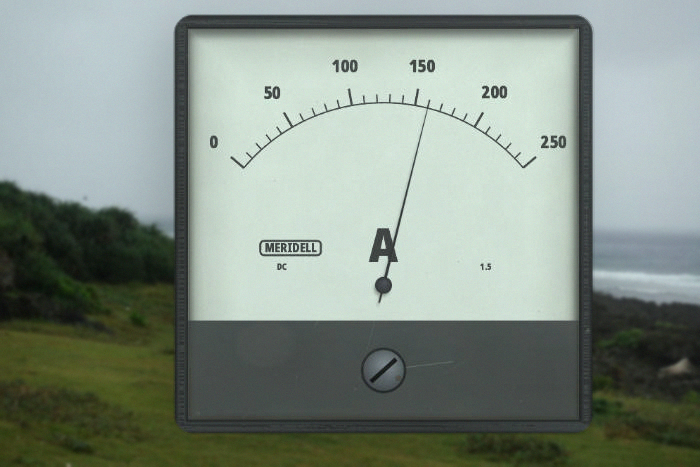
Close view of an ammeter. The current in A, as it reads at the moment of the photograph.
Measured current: 160 A
